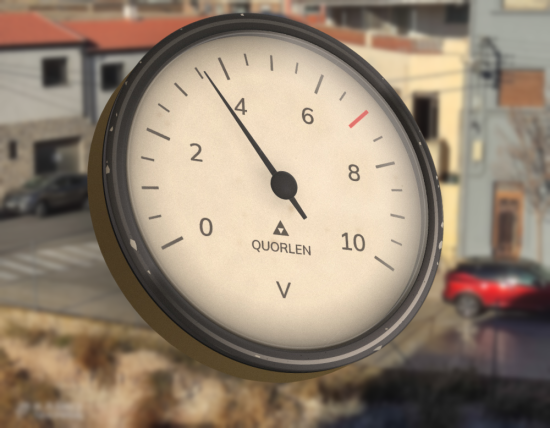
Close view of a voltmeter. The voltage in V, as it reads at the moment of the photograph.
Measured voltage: 3.5 V
